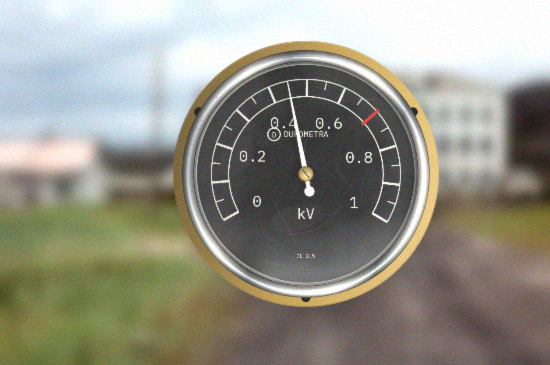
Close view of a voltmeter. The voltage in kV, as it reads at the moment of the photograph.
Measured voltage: 0.45 kV
